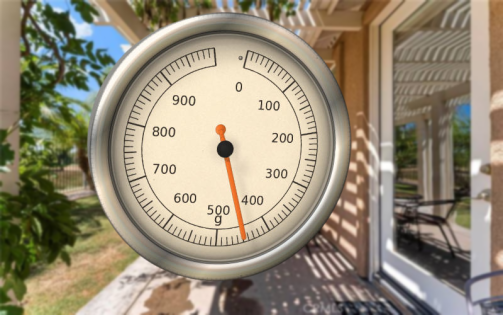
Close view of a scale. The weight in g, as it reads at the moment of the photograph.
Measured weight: 450 g
